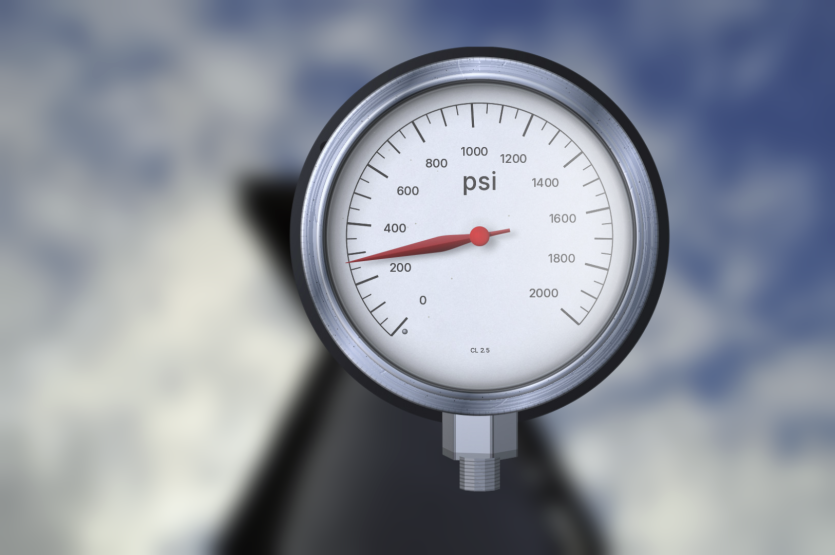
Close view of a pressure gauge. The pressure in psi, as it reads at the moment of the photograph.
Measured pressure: 275 psi
